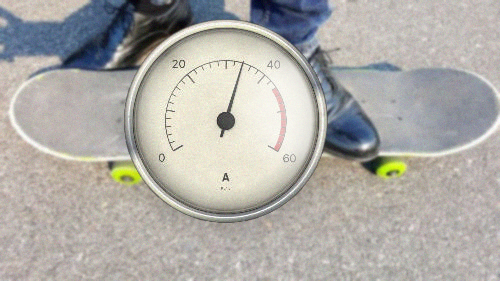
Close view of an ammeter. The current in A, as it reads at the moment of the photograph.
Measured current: 34 A
